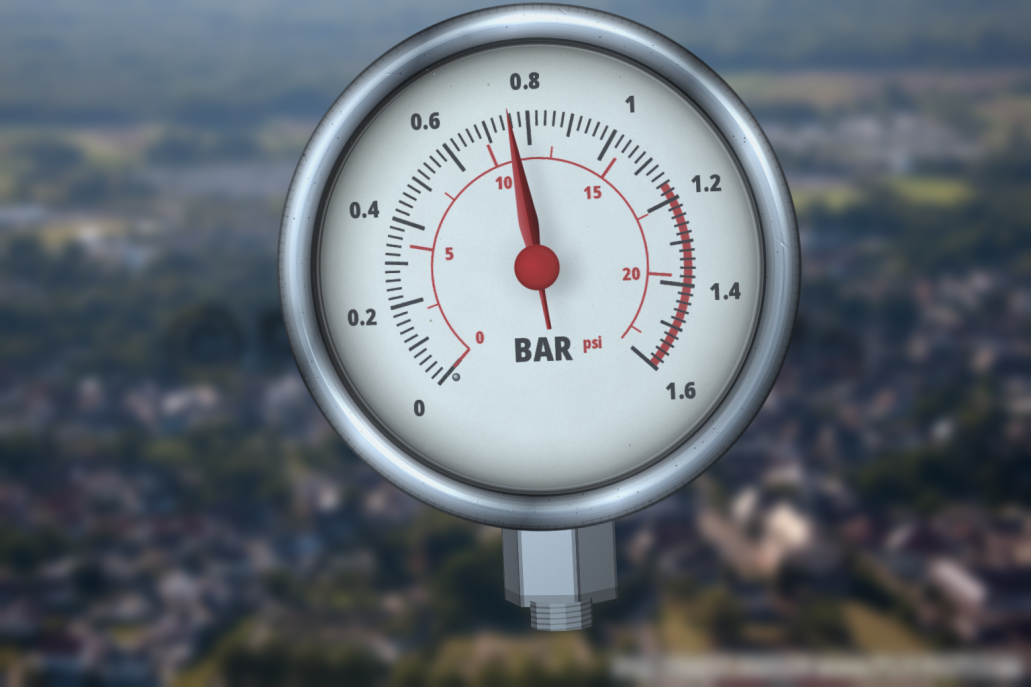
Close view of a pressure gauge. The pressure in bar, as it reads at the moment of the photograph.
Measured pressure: 0.76 bar
